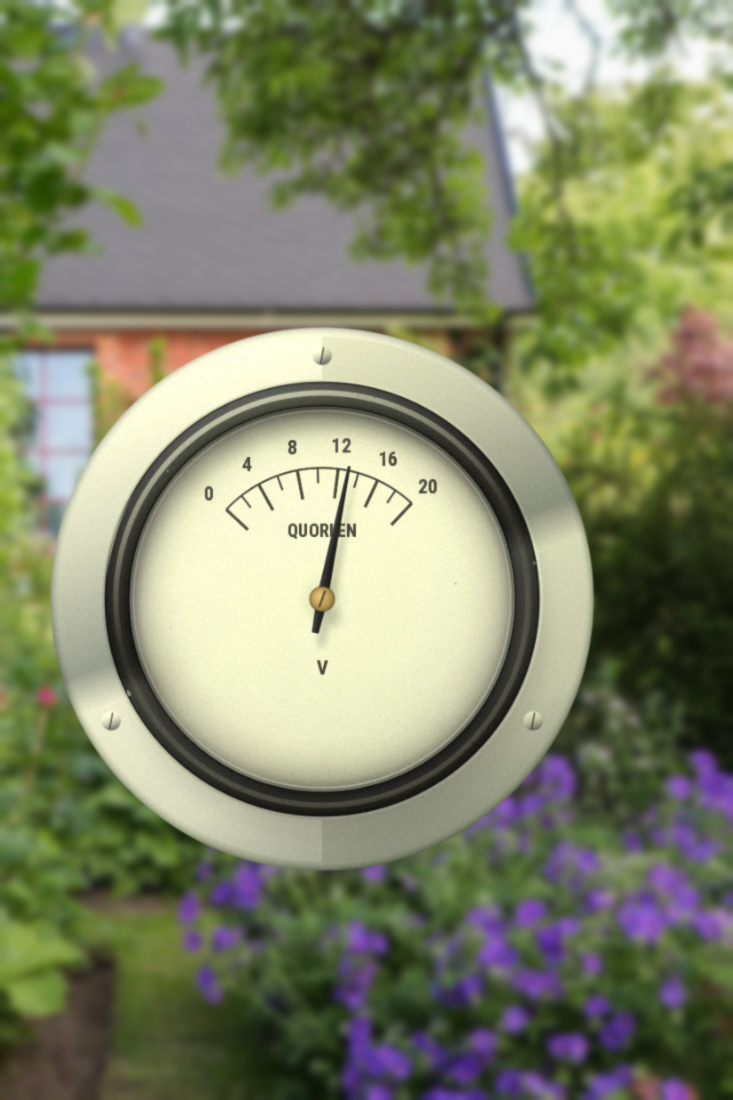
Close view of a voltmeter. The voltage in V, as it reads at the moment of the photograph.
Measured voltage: 13 V
